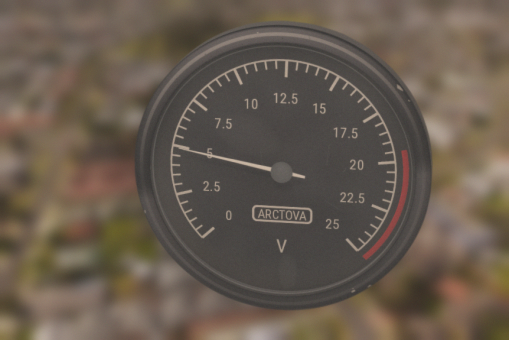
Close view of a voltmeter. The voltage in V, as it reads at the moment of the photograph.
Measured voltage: 5 V
